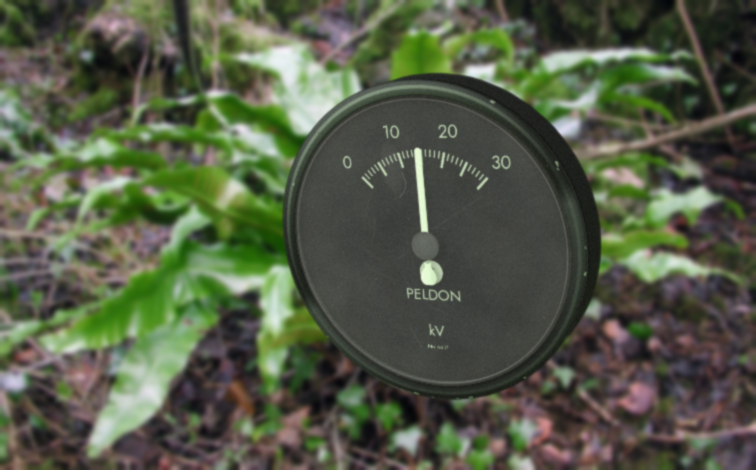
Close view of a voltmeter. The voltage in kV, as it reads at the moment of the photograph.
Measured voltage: 15 kV
